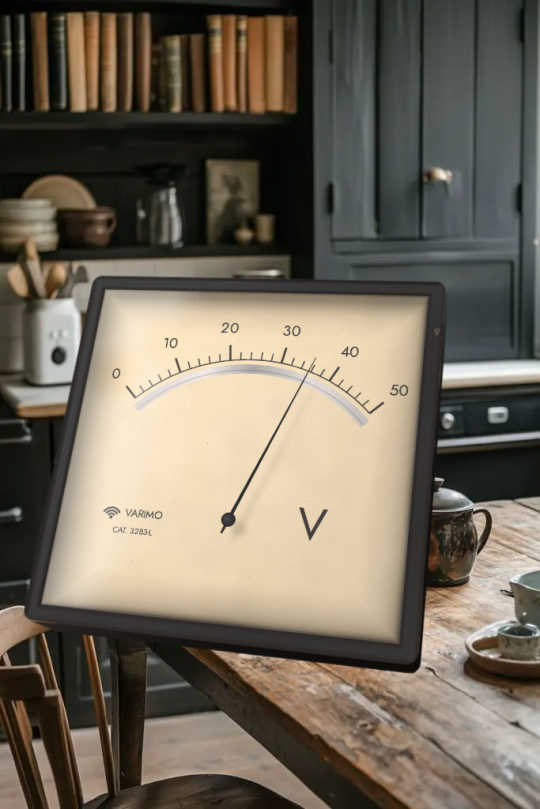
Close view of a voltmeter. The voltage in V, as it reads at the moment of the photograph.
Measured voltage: 36 V
